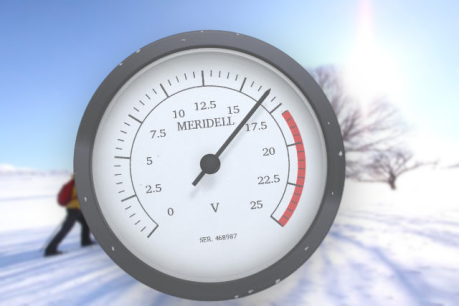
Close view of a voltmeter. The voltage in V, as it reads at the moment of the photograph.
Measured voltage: 16.5 V
